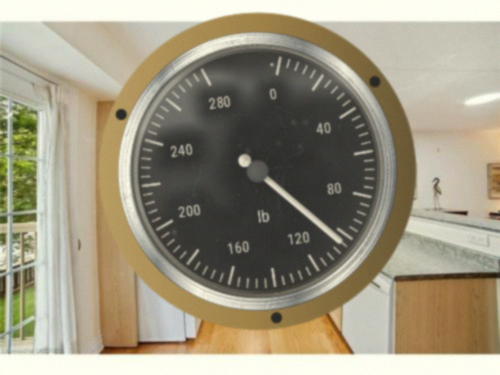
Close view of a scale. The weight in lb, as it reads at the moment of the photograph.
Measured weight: 104 lb
